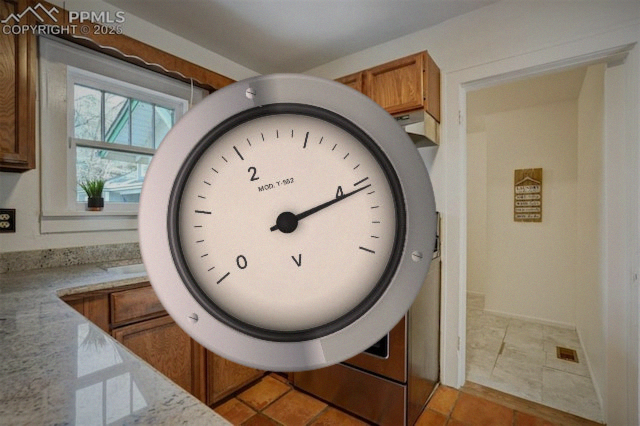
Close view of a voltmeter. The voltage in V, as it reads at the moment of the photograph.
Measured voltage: 4.1 V
